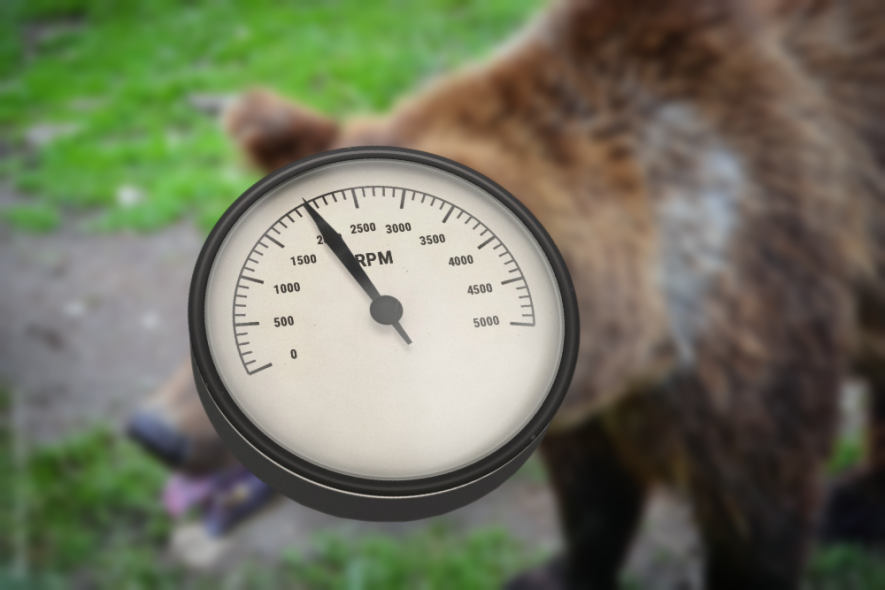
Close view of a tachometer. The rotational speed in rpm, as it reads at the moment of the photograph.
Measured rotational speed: 2000 rpm
